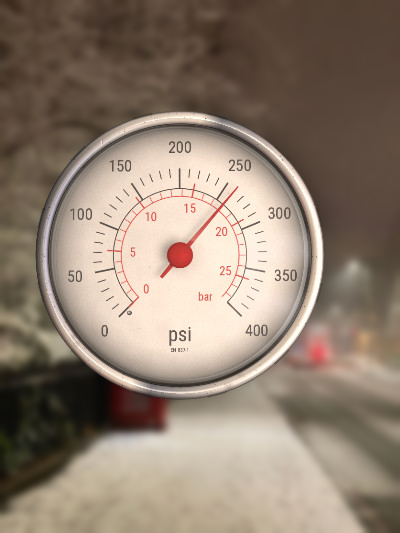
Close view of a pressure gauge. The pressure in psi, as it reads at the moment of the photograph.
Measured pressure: 260 psi
